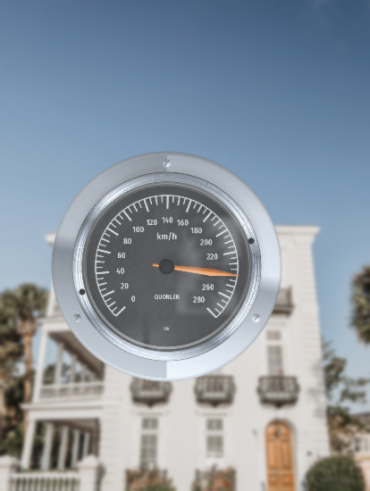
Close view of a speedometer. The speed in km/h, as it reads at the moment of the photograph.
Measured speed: 240 km/h
